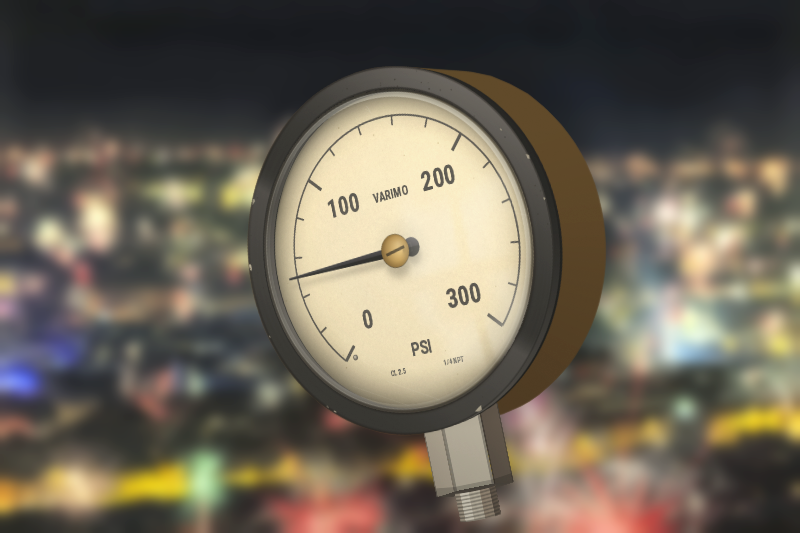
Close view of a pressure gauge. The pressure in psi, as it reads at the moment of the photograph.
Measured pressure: 50 psi
